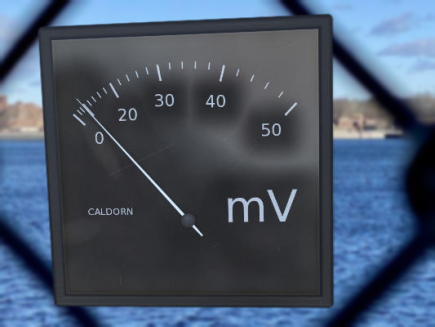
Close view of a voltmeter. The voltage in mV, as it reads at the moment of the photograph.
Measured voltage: 10 mV
